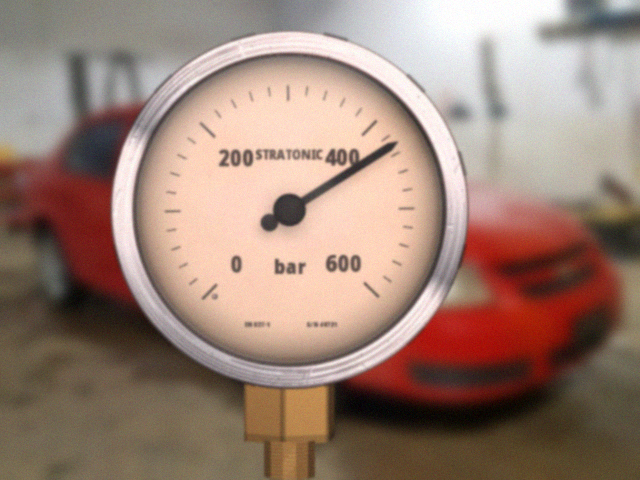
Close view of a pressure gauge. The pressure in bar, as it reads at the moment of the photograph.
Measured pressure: 430 bar
